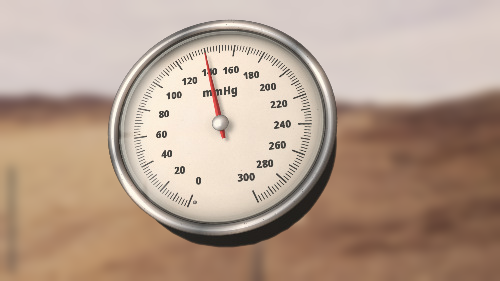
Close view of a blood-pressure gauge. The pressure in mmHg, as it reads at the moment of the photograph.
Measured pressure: 140 mmHg
